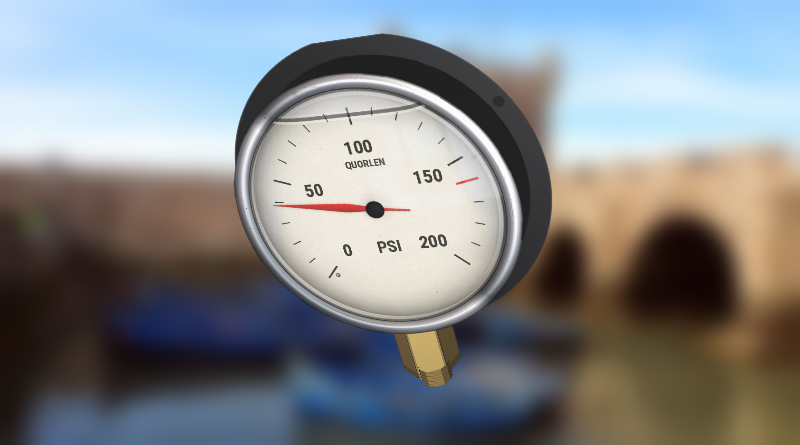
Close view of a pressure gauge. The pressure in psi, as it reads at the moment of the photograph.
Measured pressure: 40 psi
